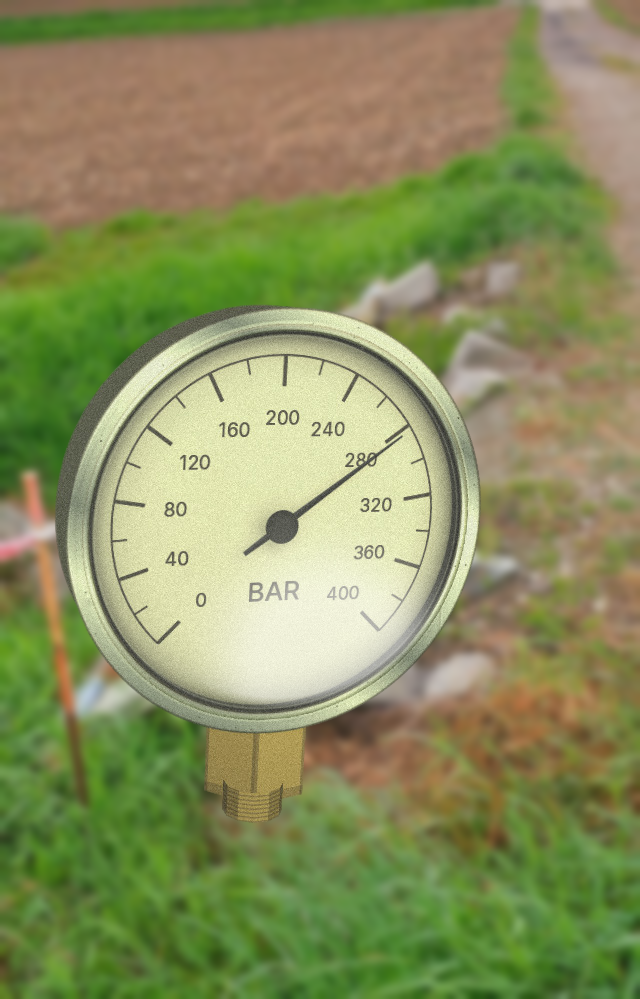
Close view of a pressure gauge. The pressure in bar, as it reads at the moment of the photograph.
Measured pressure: 280 bar
